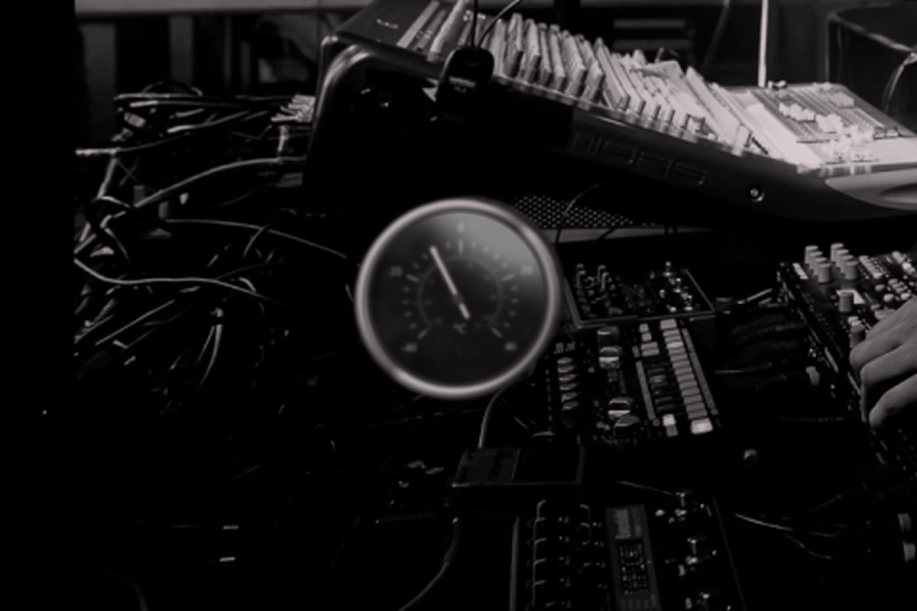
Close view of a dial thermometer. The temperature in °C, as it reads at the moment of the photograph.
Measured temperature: -8 °C
